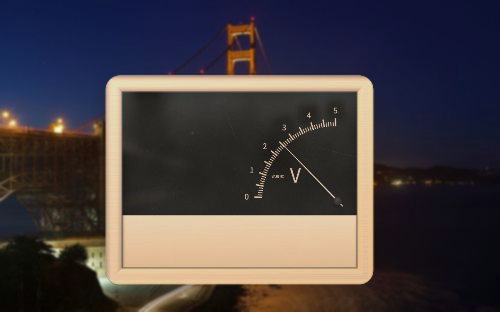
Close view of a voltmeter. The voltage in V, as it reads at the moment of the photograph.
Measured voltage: 2.5 V
